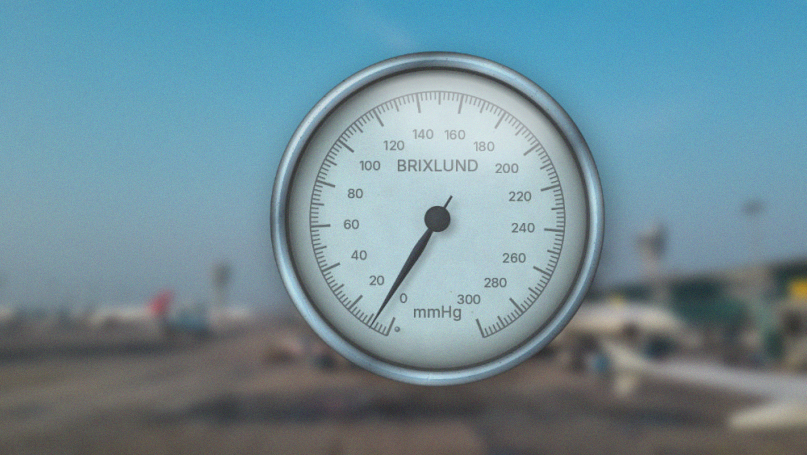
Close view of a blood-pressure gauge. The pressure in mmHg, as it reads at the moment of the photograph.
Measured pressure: 8 mmHg
